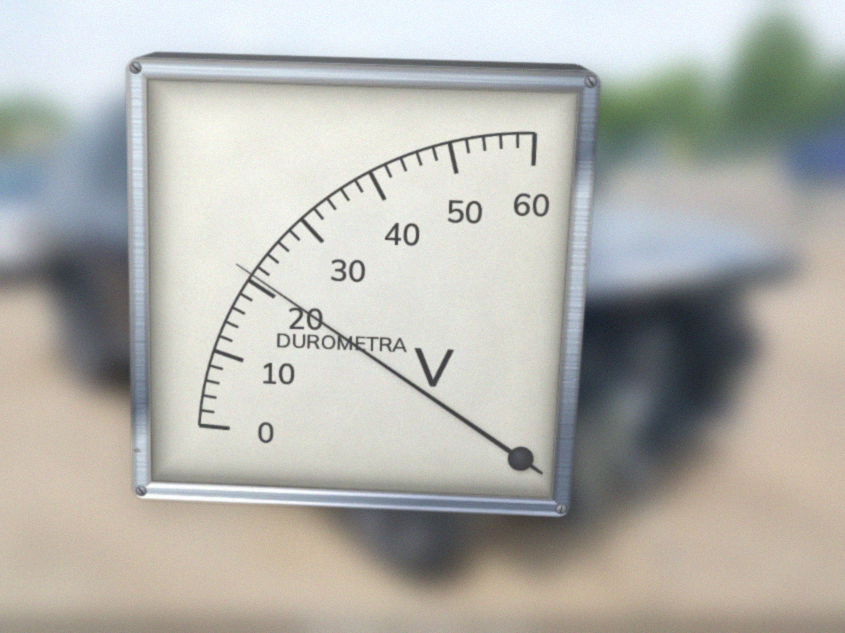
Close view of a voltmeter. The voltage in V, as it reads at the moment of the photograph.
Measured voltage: 21 V
